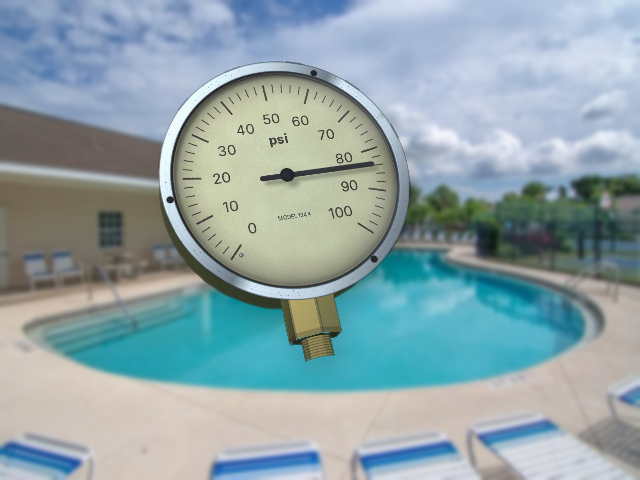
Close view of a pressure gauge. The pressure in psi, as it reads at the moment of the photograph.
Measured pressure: 84 psi
